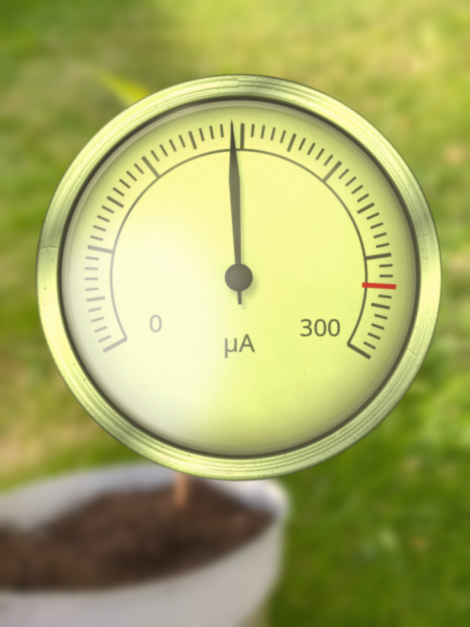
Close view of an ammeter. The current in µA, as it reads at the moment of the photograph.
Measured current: 145 µA
